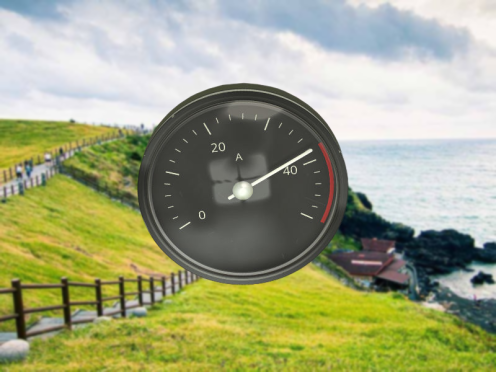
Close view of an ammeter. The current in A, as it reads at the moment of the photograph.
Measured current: 38 A
